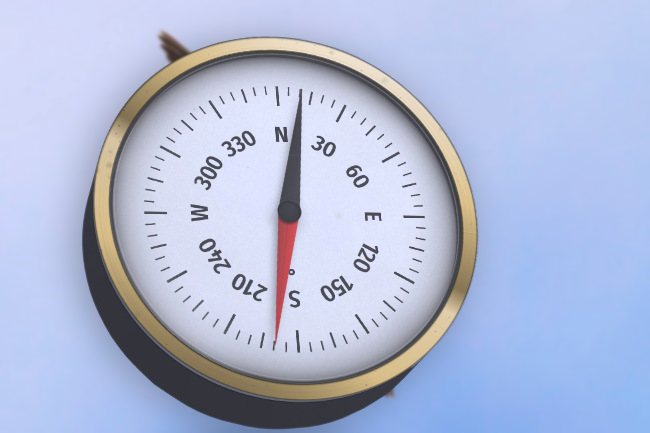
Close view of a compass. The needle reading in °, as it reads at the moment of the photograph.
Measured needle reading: 190 °
